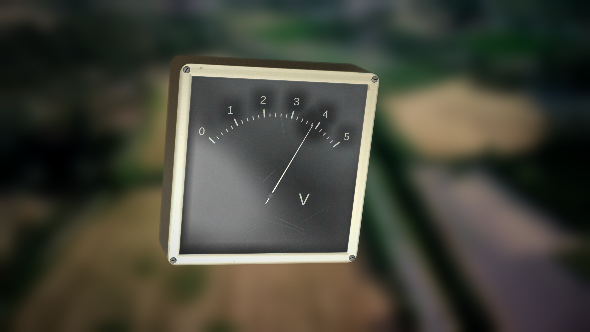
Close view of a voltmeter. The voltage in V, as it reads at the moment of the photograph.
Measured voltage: 3.8 V
